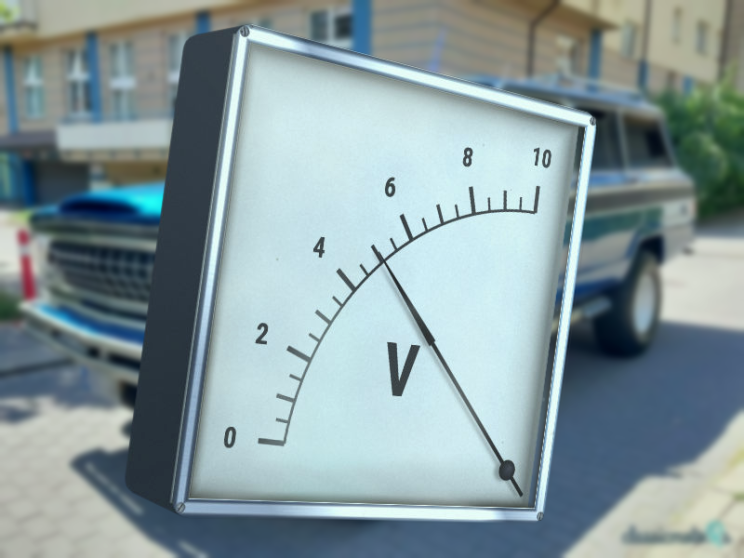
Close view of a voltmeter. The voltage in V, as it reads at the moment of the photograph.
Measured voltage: 5 V
